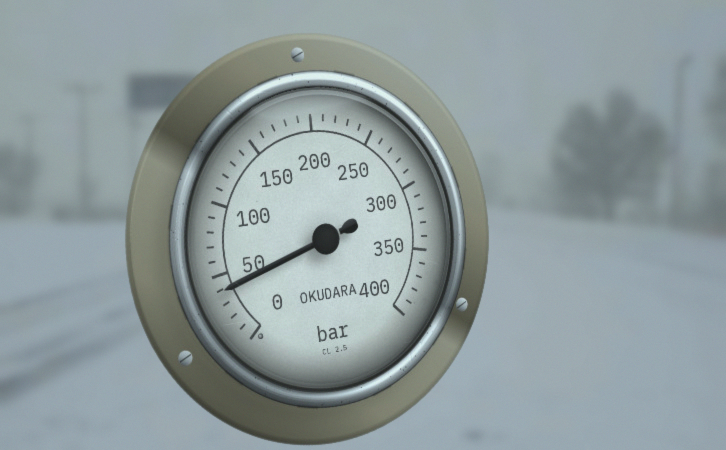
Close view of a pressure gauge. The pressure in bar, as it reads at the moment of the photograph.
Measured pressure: 40 bar
